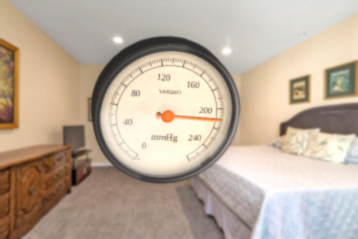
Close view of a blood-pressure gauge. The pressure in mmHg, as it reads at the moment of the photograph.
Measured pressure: 210 mmHg
